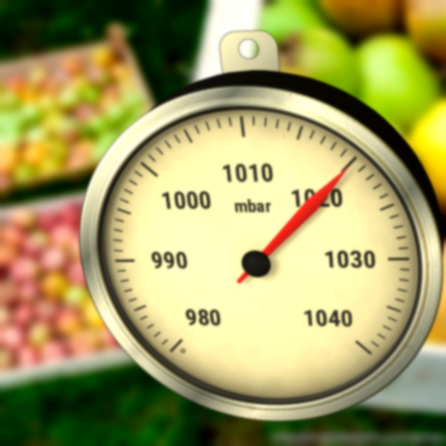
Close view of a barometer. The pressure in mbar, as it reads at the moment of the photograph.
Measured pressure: 1020 mbar
